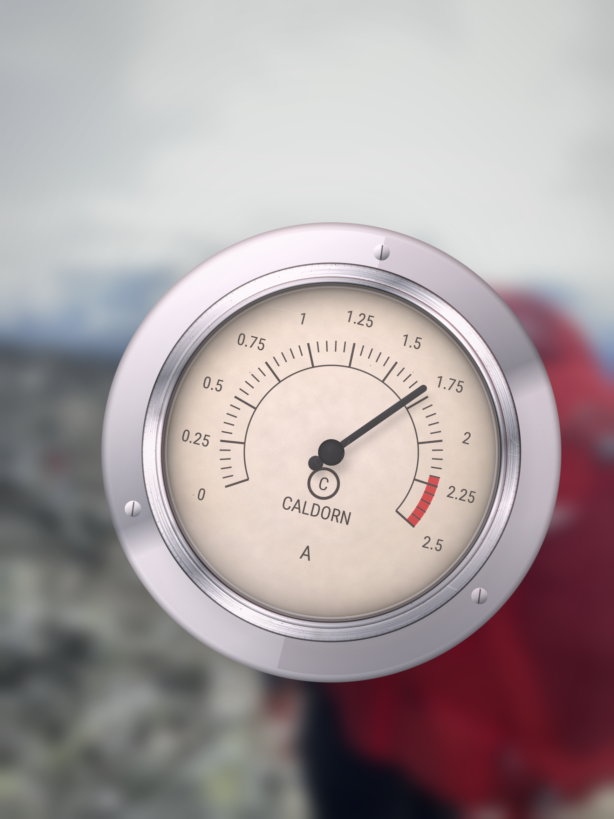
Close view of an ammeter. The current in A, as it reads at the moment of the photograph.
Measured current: 1.7 A
